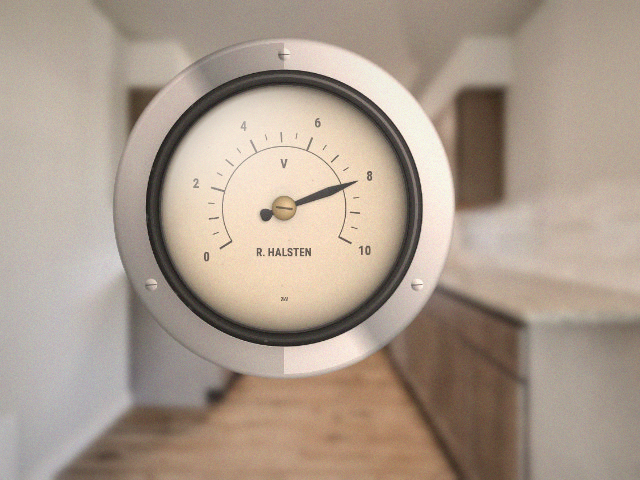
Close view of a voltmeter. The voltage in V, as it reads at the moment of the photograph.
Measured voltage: 8 V
